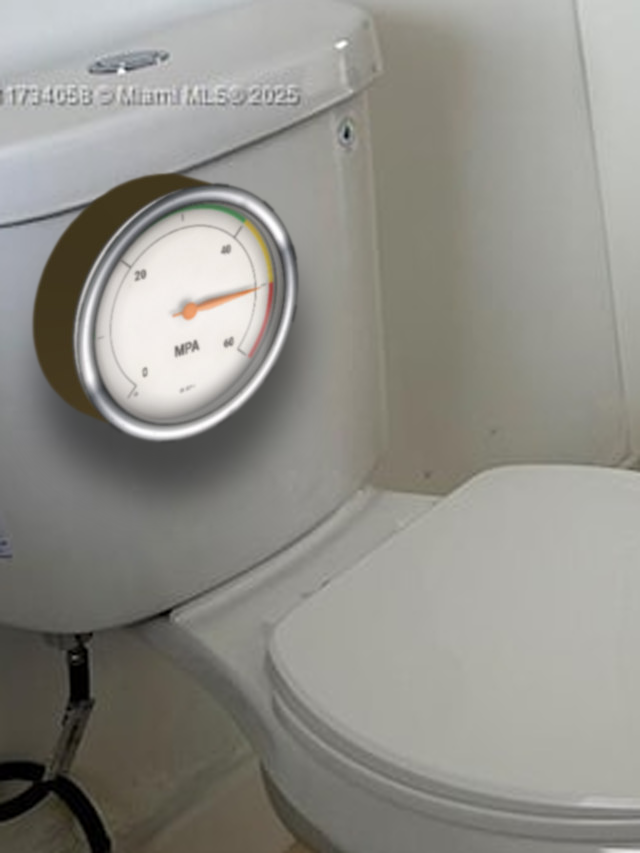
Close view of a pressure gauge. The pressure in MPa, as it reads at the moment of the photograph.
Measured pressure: 50 MPa
